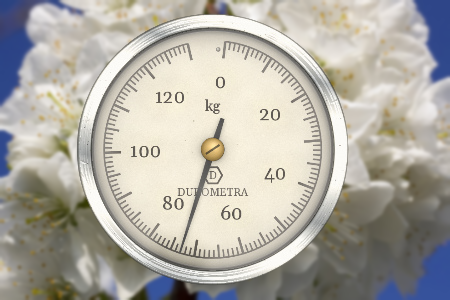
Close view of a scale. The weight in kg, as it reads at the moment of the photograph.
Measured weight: 73 kg
